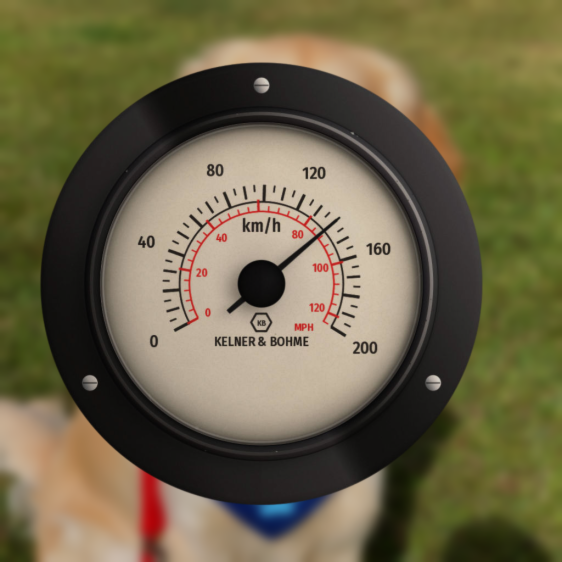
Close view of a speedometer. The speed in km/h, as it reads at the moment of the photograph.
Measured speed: 140 km/h
